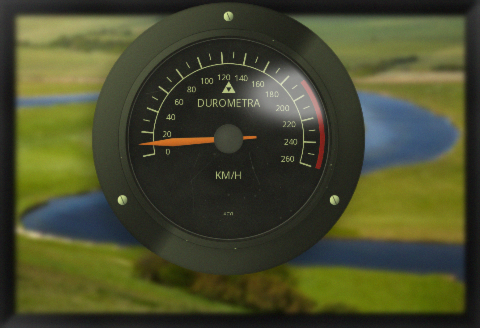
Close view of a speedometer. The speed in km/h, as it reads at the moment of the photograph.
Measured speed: 10 km/h
